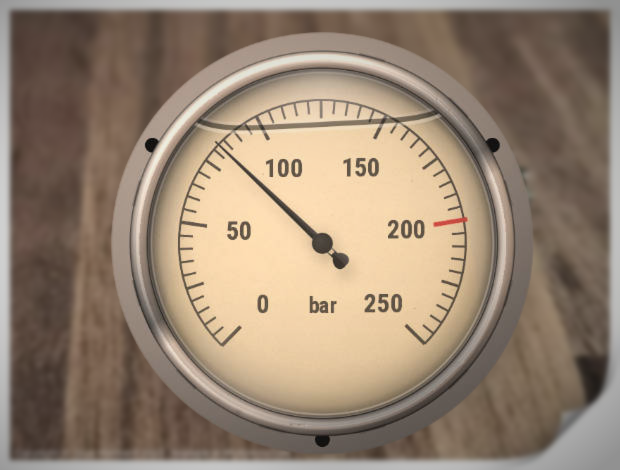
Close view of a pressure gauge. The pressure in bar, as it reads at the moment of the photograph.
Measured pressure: 82.5 bar
